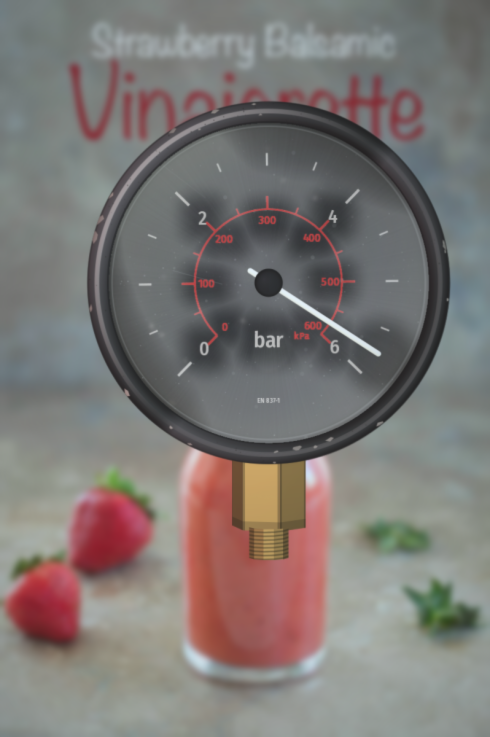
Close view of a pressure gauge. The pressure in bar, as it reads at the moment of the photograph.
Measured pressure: 5.75 bar
